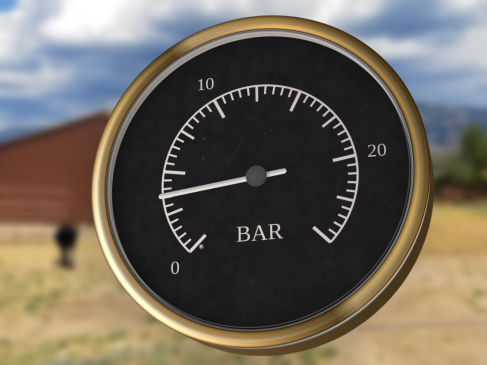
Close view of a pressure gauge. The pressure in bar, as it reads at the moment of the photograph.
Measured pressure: 3.5 bar
